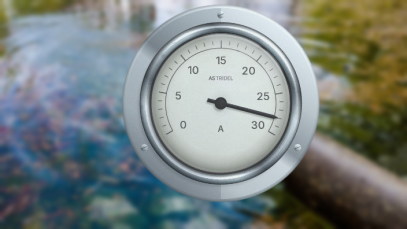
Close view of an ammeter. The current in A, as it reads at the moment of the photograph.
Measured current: 28 A
